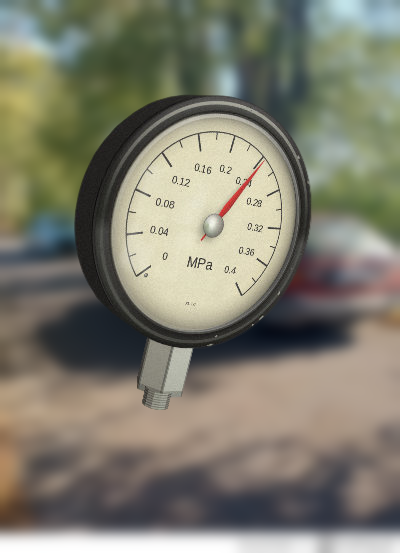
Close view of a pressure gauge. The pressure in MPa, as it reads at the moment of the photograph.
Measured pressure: 0.24 MPa
